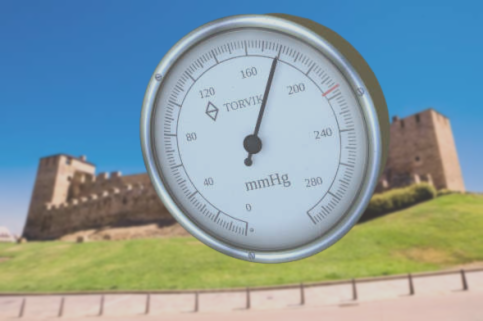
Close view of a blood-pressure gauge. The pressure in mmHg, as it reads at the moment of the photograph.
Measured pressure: 180 mmHg
